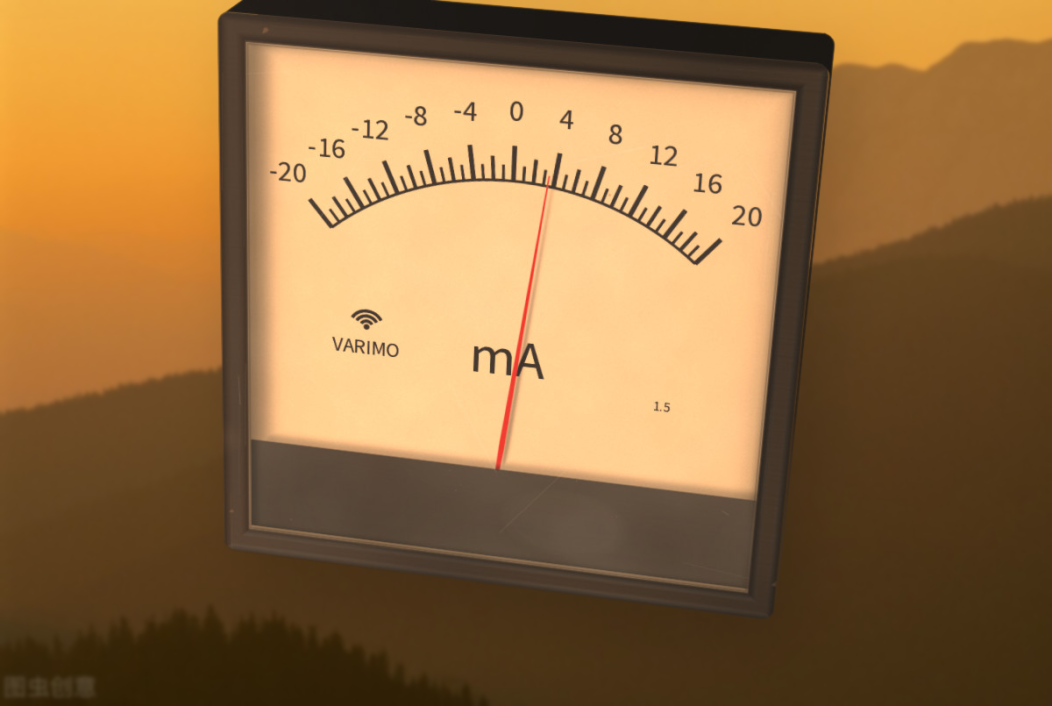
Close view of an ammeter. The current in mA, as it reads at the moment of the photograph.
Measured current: 3.5 mA
